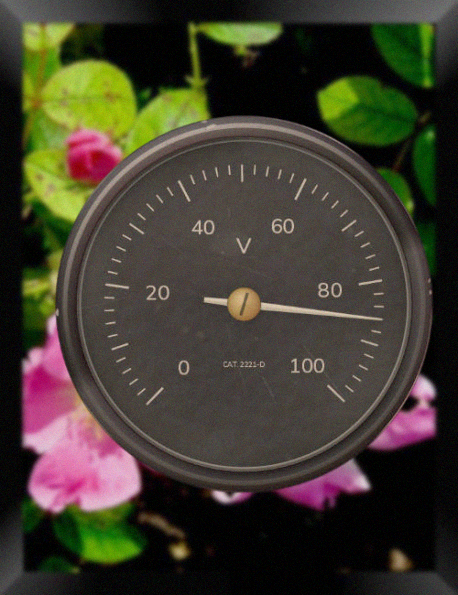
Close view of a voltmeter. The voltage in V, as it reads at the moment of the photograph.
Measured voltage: 86 V
